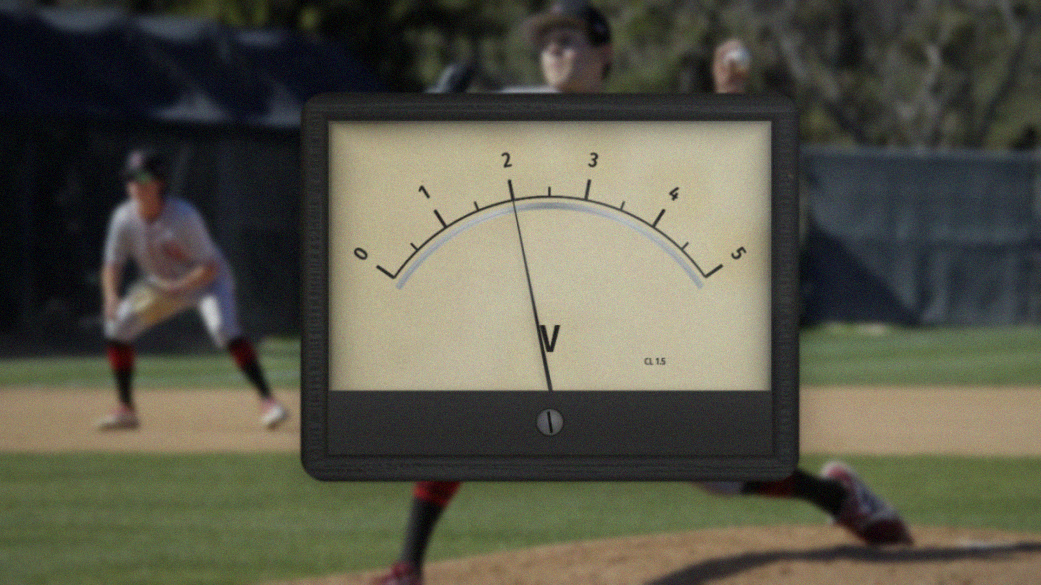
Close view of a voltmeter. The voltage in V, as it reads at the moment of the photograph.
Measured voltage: 2 V
